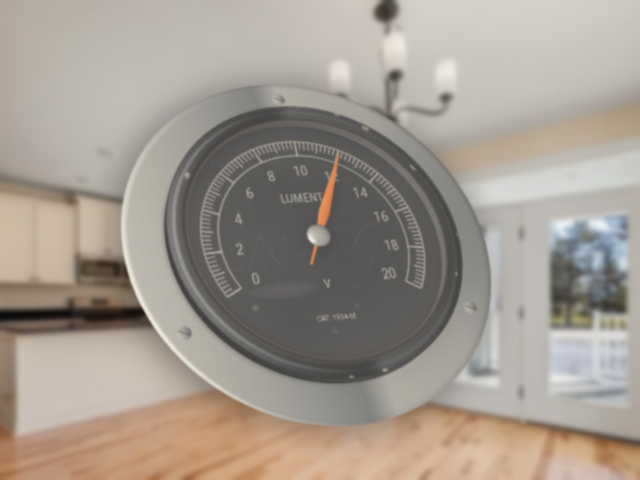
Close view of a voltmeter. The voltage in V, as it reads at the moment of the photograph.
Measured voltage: 12 V
